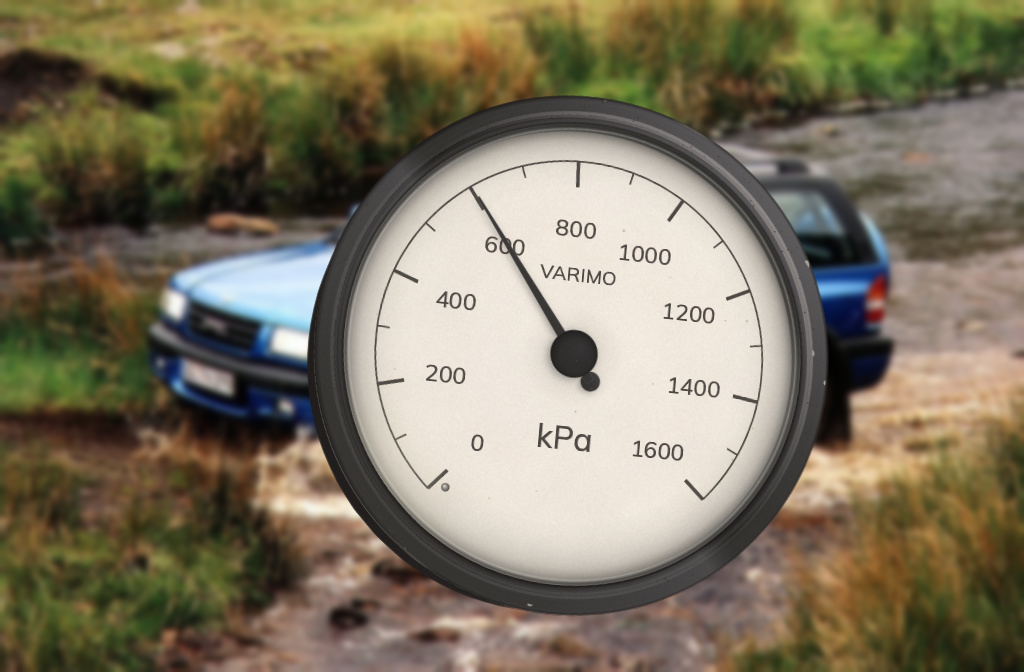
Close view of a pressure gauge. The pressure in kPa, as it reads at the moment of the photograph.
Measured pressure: 600 kPa
